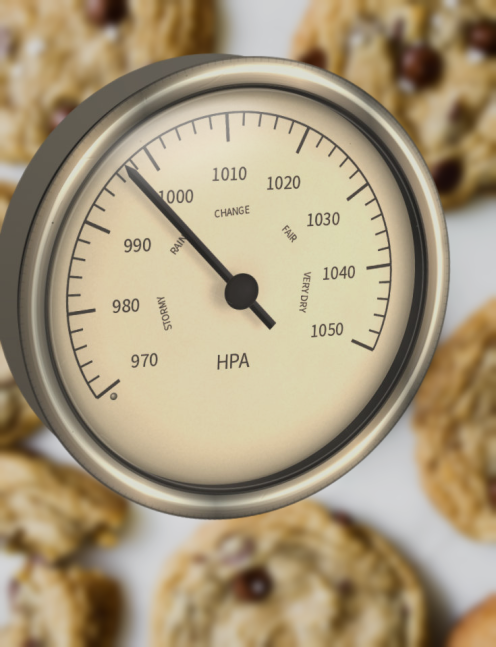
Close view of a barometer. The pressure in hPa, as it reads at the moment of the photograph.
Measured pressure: 997 hPa
